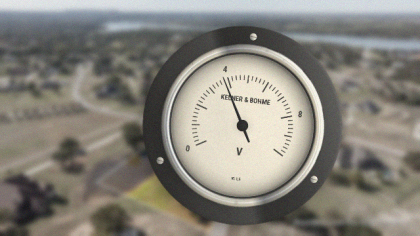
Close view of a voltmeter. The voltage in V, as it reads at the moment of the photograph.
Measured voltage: 3.8 V
